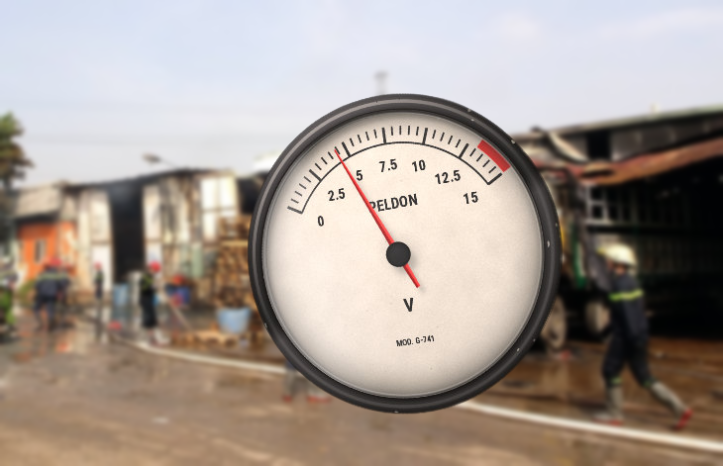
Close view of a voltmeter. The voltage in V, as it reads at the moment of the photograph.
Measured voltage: 4.5 V
